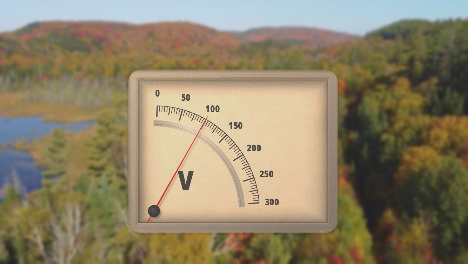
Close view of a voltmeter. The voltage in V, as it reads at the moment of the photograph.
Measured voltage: 100 V
